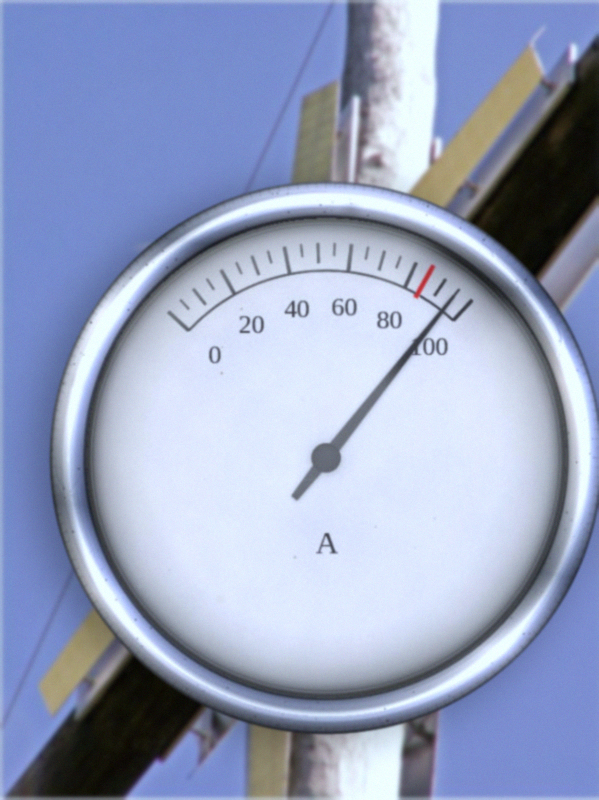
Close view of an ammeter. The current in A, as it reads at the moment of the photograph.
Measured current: 95 A
